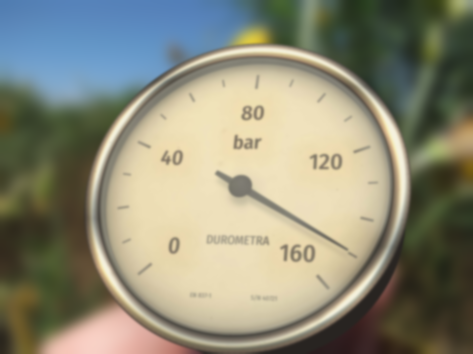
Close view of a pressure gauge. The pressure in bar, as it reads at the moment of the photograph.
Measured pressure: 150 bar
